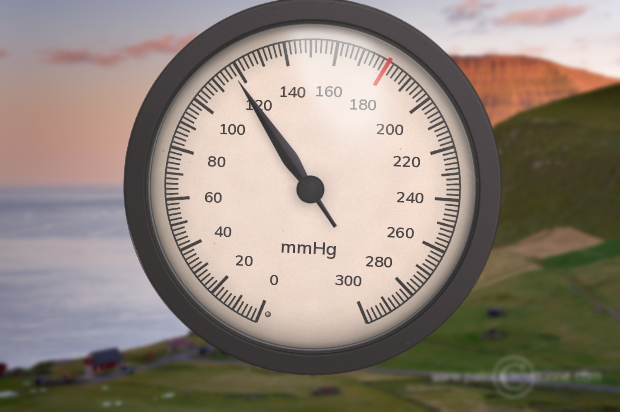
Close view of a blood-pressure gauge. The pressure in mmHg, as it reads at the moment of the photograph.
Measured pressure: 118 mmHg
